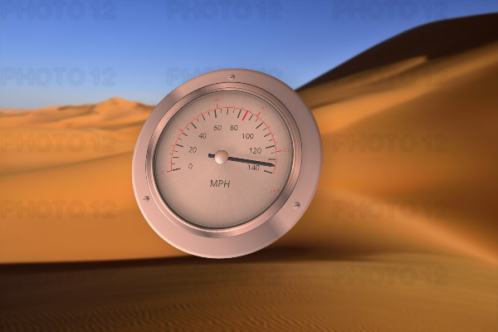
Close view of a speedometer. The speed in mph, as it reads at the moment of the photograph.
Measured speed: 135 mph
